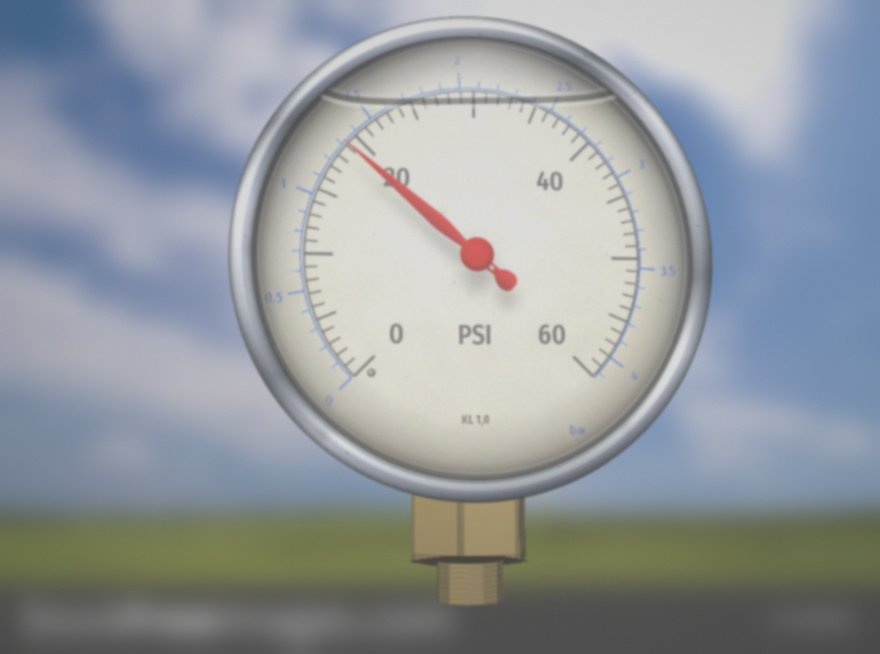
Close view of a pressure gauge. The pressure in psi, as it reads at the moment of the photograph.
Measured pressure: 19 psi
